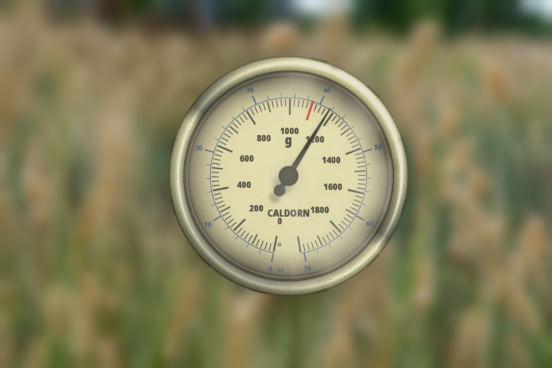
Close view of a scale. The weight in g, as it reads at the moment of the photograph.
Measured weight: 1180 g
